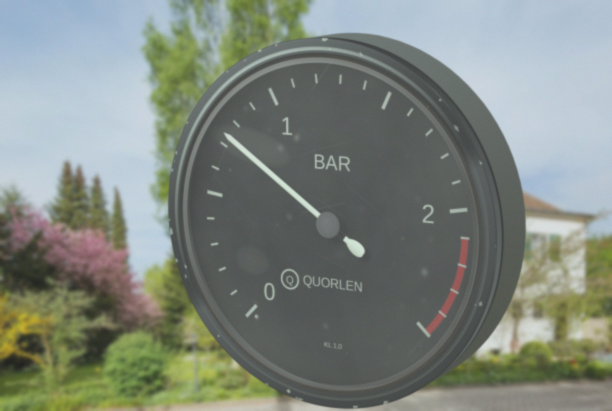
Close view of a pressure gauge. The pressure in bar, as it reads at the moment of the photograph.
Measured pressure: 0.75 bar
